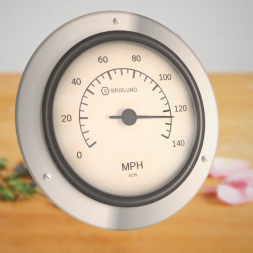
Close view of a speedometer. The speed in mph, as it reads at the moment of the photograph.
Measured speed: 125 mph
